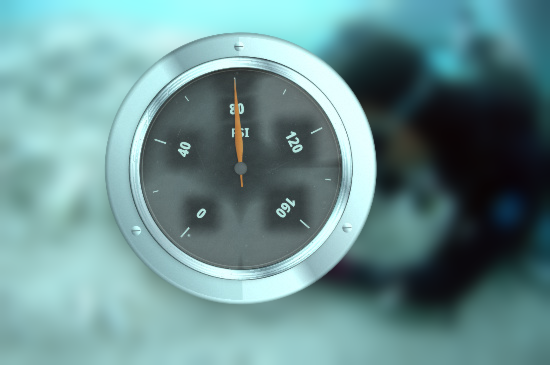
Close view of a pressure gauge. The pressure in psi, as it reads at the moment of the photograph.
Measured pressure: 80 psi
